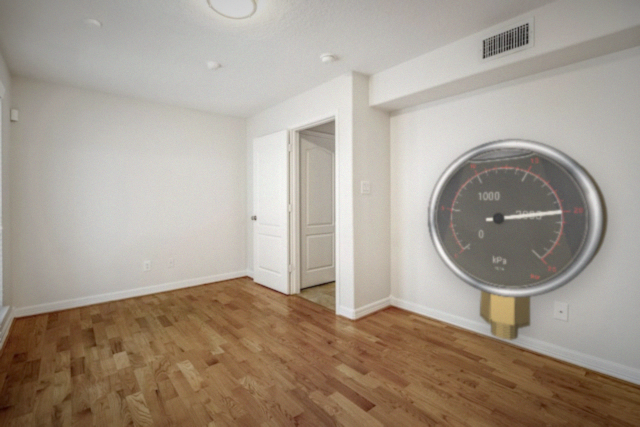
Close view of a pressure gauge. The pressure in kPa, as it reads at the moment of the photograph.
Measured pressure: 2000 kPa
